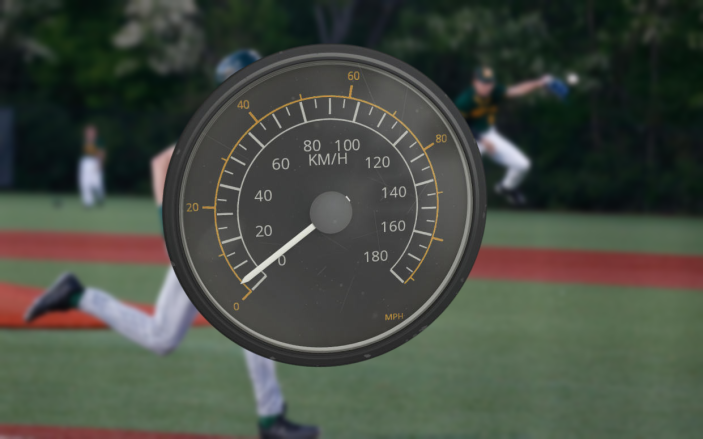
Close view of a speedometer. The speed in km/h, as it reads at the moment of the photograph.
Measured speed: 5 km/h
